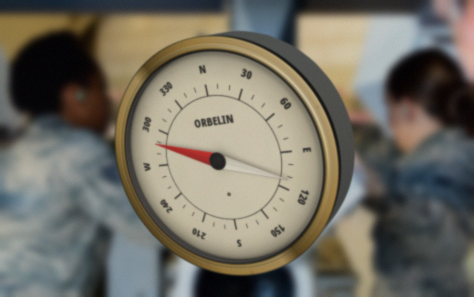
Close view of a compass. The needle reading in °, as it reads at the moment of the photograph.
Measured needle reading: 290 °
